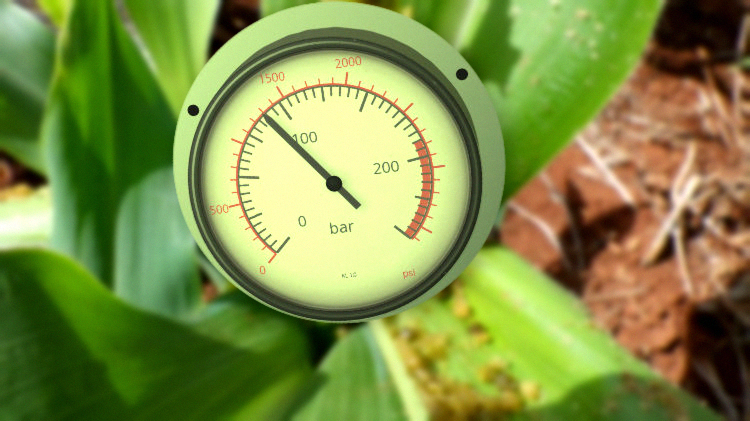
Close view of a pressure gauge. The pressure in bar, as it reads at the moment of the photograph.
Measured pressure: 90 bar
